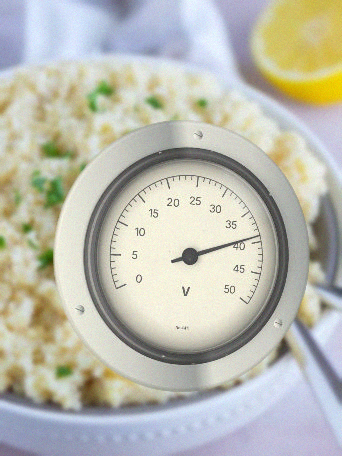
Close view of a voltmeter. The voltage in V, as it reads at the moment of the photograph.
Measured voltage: 39 V
